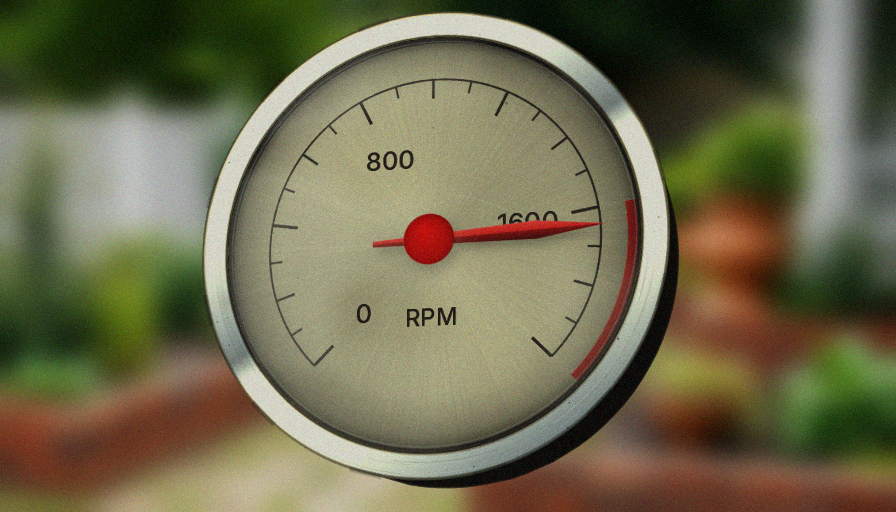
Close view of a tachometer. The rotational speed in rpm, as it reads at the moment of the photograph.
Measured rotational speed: 1650 rpm
